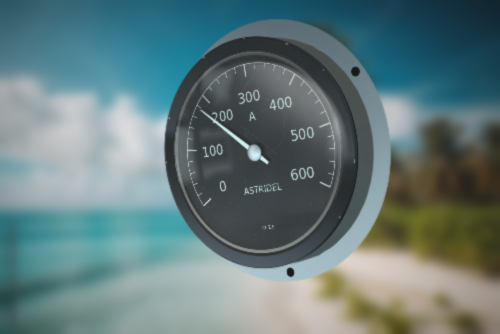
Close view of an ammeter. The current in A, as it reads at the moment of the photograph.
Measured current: 180 A
